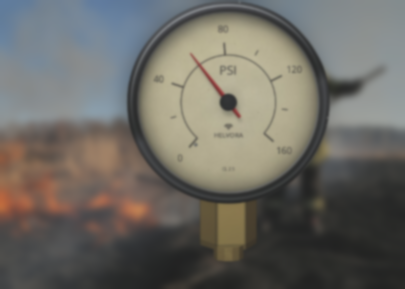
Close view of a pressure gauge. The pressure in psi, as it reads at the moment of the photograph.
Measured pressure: 60 psi
